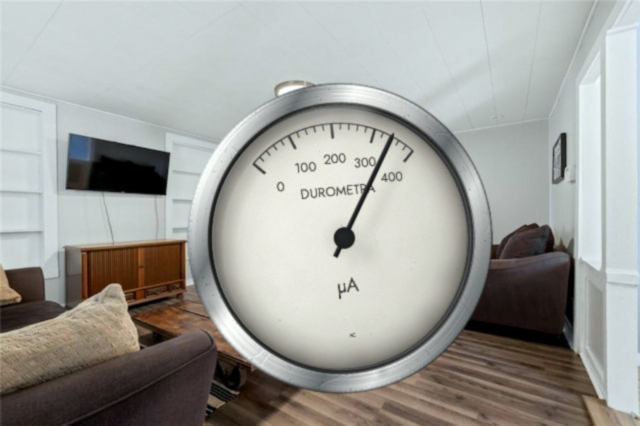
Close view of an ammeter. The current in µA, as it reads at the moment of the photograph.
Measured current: 340 µA
